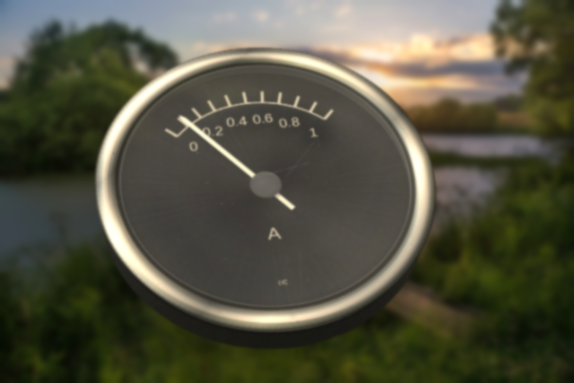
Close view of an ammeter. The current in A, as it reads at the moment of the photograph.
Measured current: 0.1 A
